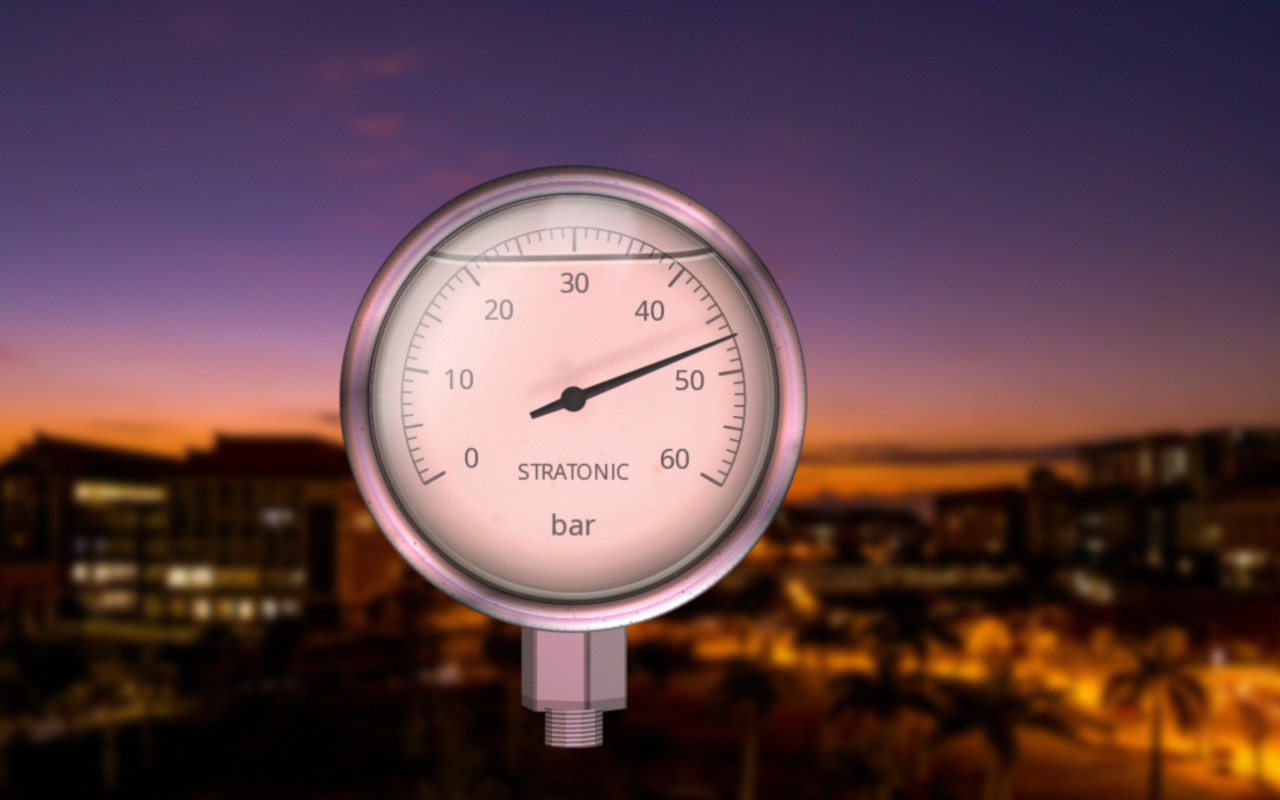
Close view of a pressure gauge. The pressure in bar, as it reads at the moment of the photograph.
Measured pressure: 47 bar
